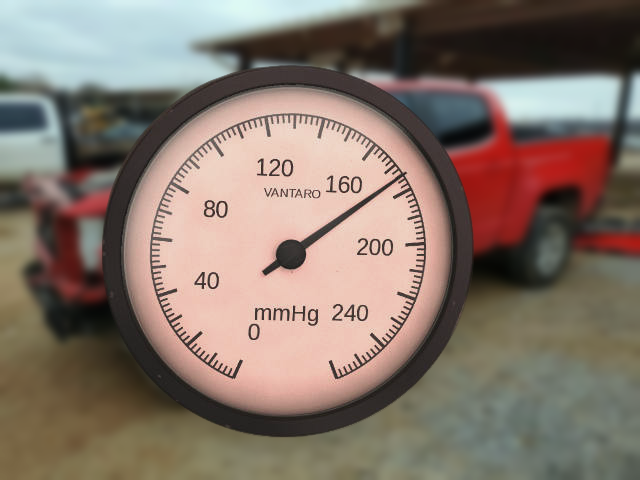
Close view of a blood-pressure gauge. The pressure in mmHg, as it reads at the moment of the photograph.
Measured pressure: 174 mmHg
